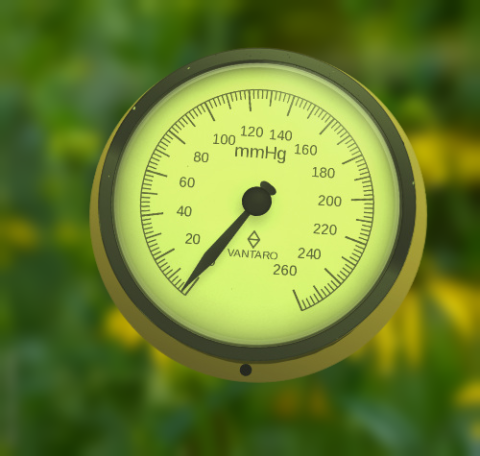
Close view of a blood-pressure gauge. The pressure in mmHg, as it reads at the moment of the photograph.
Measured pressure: 2 mmHg
